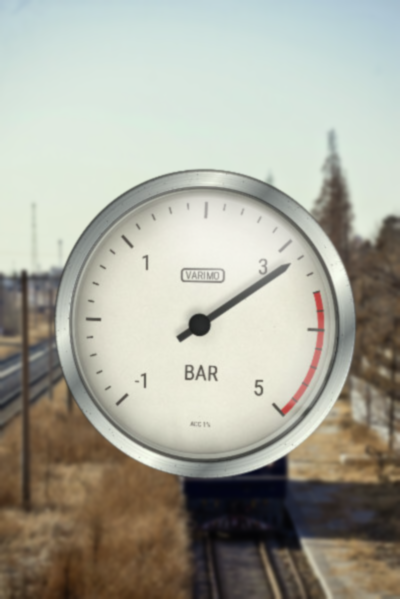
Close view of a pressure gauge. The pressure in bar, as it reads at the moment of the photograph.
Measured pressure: 3.2 bar
